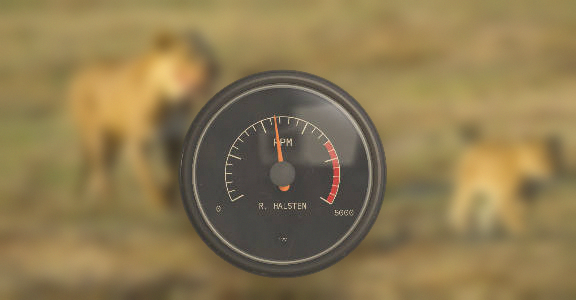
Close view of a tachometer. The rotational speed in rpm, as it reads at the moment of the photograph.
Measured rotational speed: 2300 rpm
